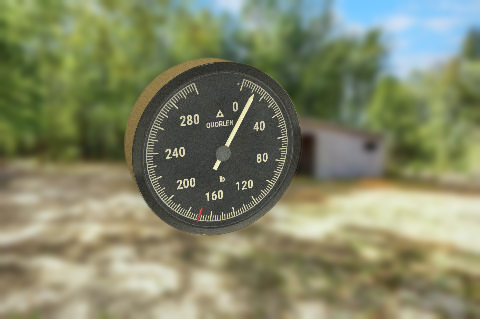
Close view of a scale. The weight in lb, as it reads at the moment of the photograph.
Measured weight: 10 lb
